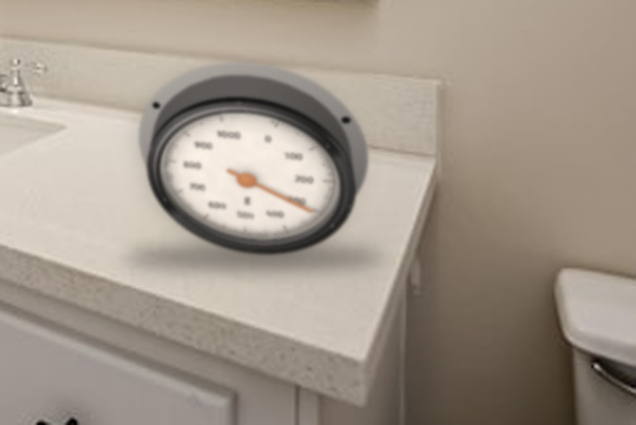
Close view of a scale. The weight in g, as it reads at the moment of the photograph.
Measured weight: 300 g
